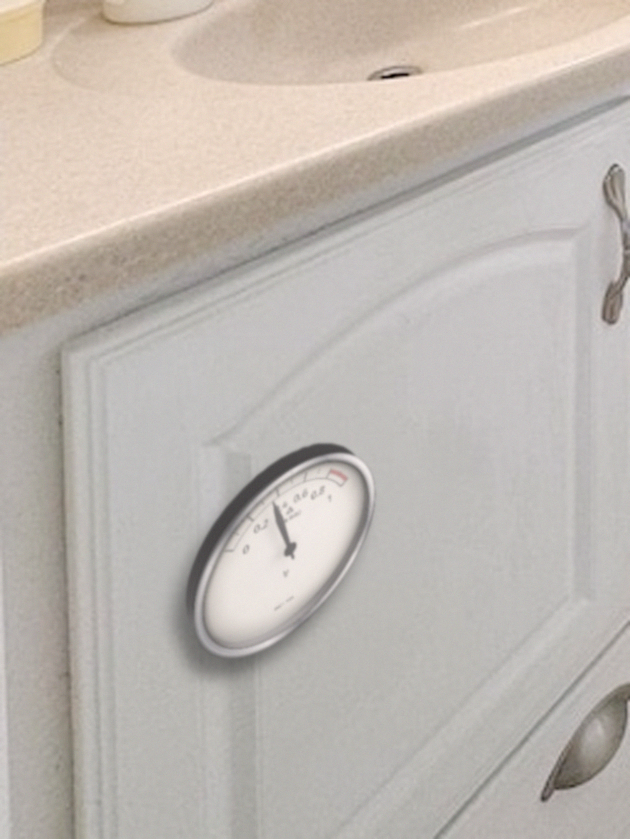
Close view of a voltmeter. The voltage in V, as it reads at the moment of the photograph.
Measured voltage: 0.35 V
